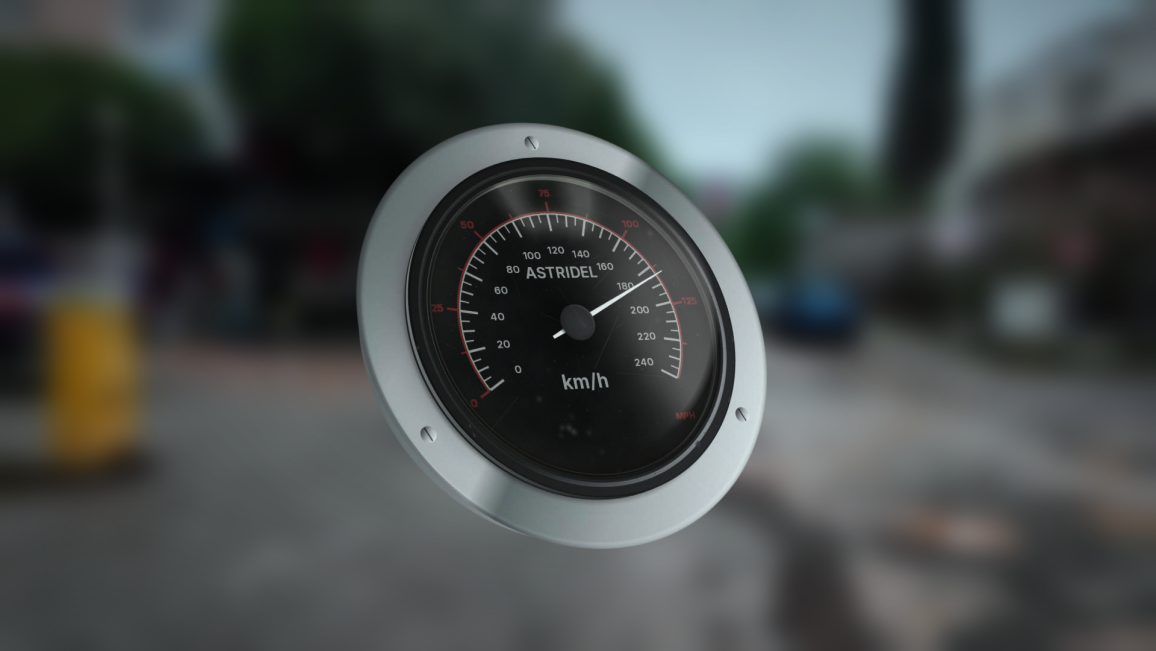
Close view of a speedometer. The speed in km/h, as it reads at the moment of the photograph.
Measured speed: 185 km/h
